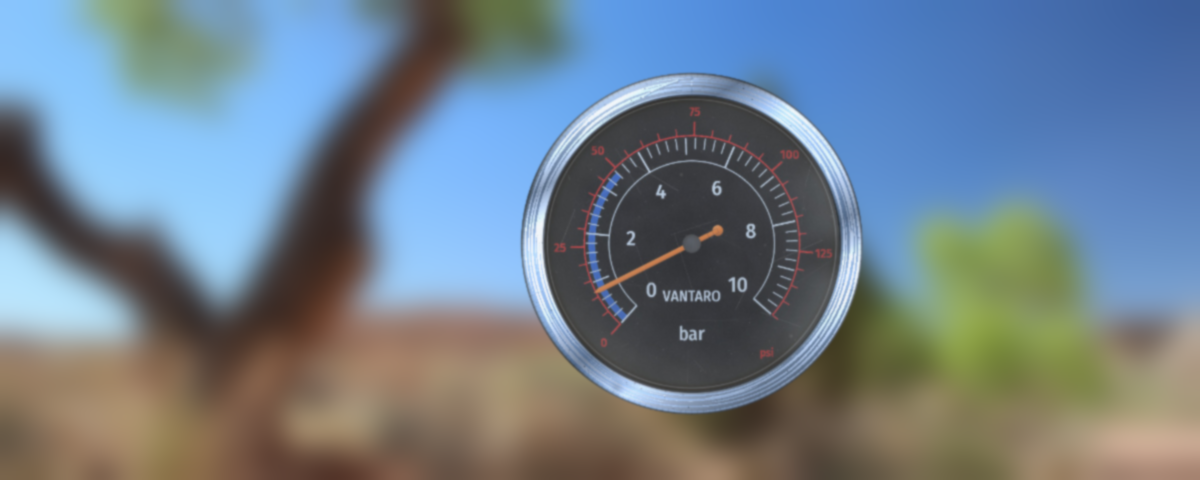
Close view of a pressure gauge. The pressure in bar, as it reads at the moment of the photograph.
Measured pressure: 0.8 bar
